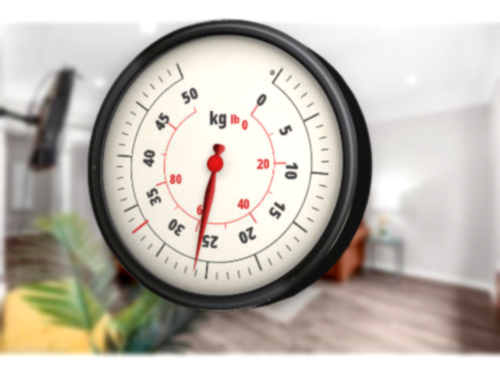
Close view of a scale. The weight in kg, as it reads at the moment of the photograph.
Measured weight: 26 kg
